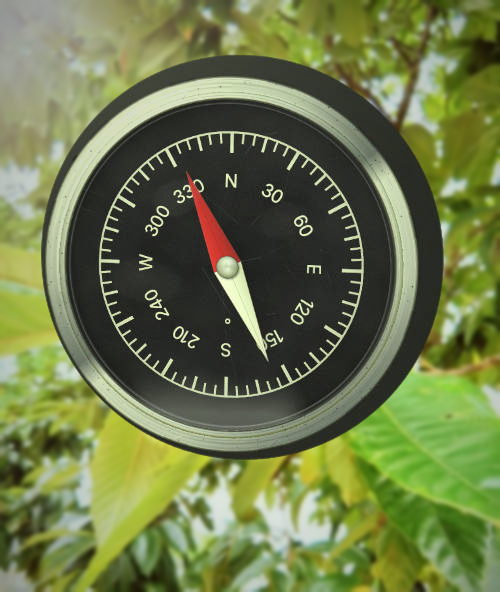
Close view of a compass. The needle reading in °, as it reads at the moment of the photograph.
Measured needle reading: 335 °
